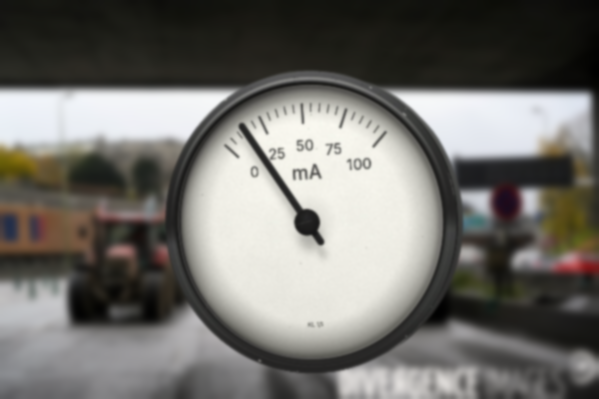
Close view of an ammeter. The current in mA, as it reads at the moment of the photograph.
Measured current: 15 mA
